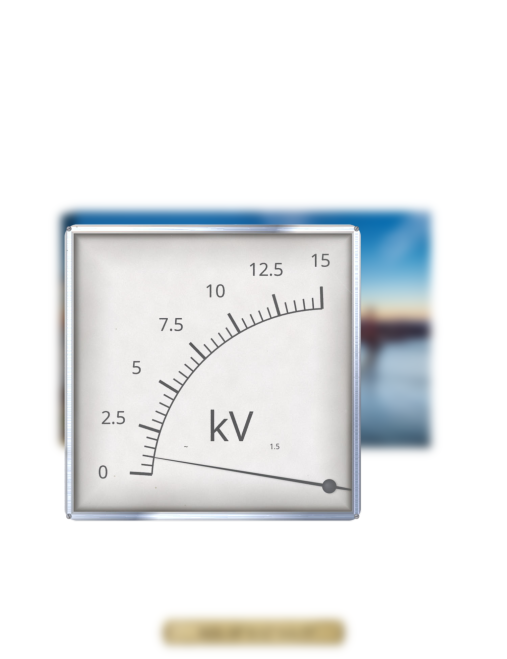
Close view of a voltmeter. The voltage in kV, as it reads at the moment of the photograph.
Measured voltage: 1 kV
